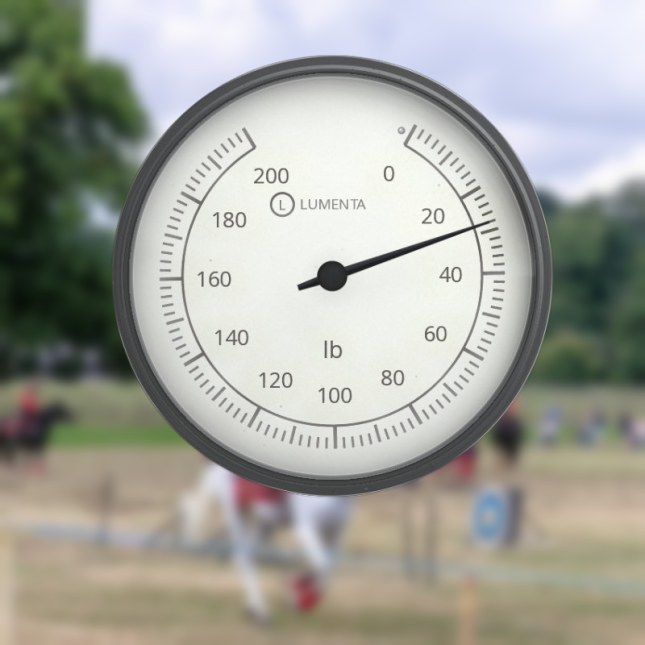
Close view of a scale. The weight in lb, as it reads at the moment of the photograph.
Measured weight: 28 lb
